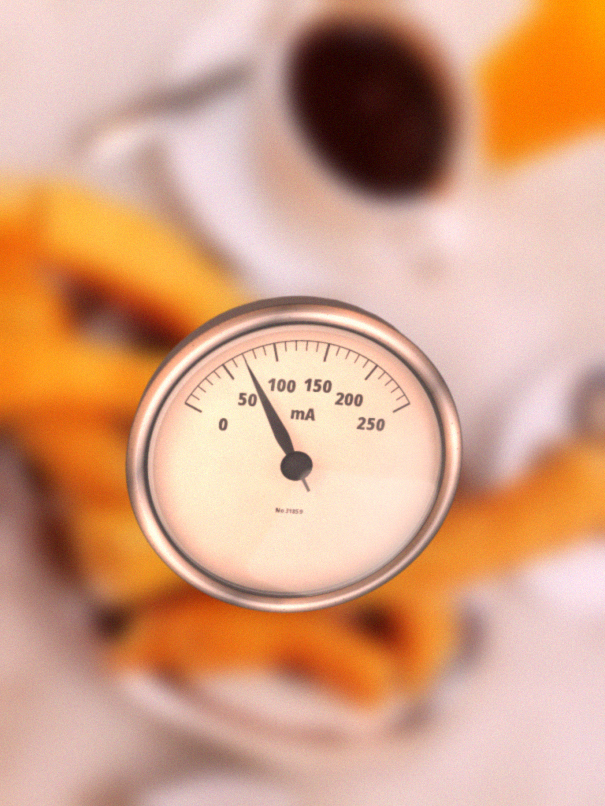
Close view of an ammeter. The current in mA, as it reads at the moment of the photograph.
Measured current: 70 mA
